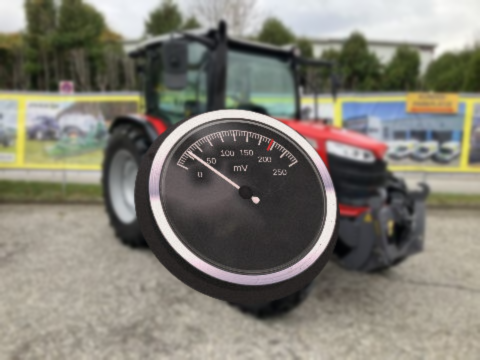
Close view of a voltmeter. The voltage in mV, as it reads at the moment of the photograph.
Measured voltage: 25 mV
